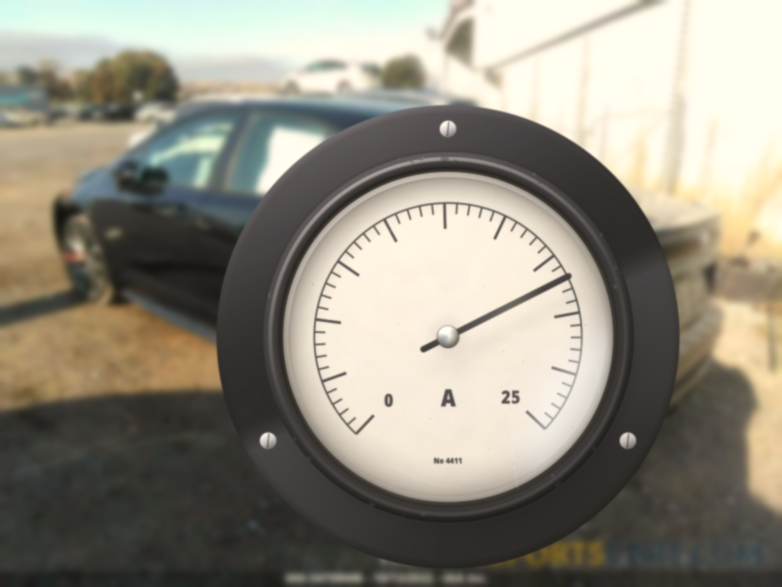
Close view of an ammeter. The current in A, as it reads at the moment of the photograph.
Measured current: 18.5 A
